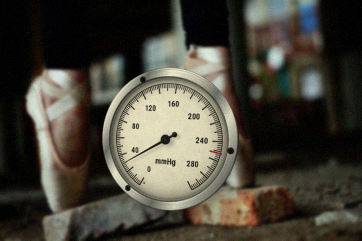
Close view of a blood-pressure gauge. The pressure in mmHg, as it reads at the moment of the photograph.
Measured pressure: 30 mmHg
